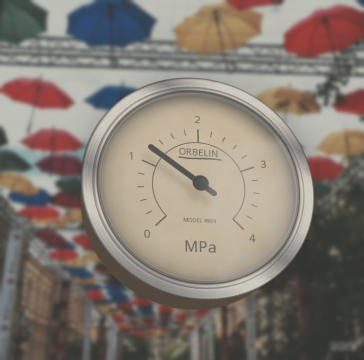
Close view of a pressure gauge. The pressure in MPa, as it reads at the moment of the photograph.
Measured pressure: 1.2 MPa
